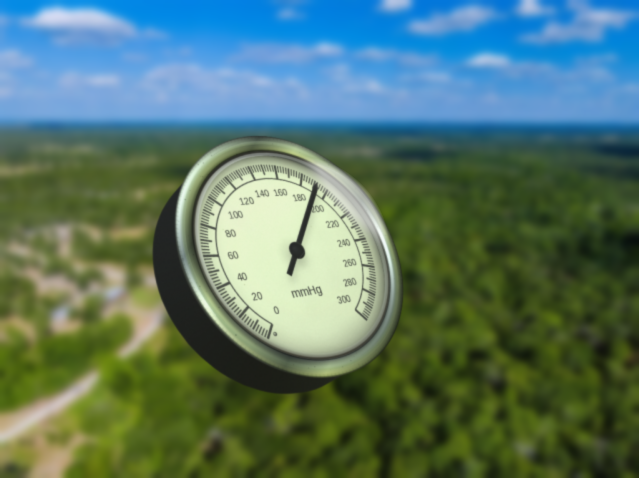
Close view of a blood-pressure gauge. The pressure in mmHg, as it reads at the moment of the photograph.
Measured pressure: 190 mmHg
